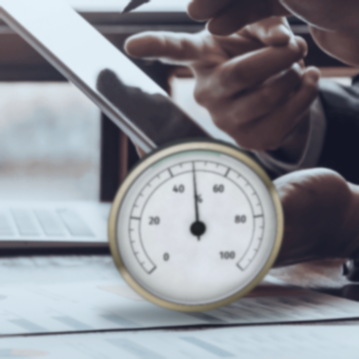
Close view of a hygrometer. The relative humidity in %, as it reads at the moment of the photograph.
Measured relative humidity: 48 %
